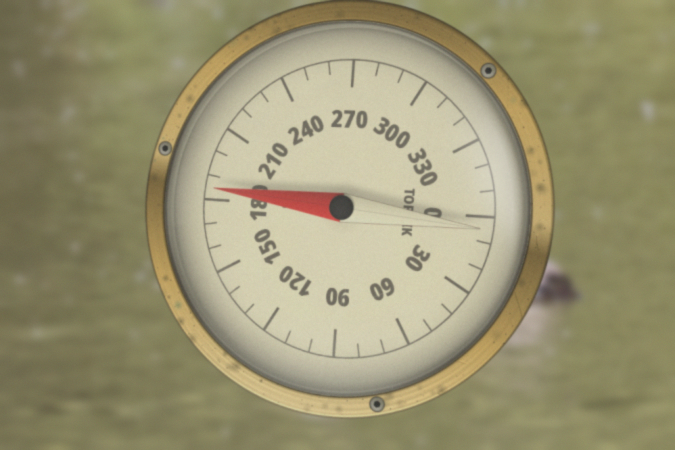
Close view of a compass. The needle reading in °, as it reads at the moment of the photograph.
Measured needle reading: 185 °
